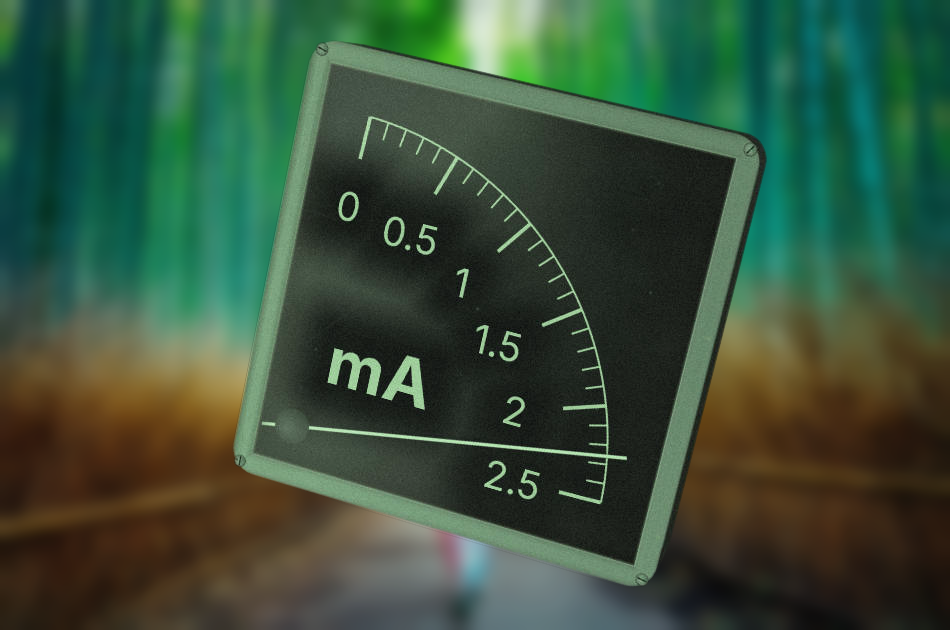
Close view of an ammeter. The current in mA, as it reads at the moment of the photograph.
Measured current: 2.25 mA
